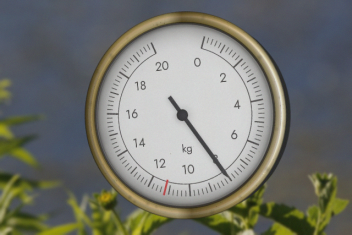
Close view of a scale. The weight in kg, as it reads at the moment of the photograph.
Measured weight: 8 kg
